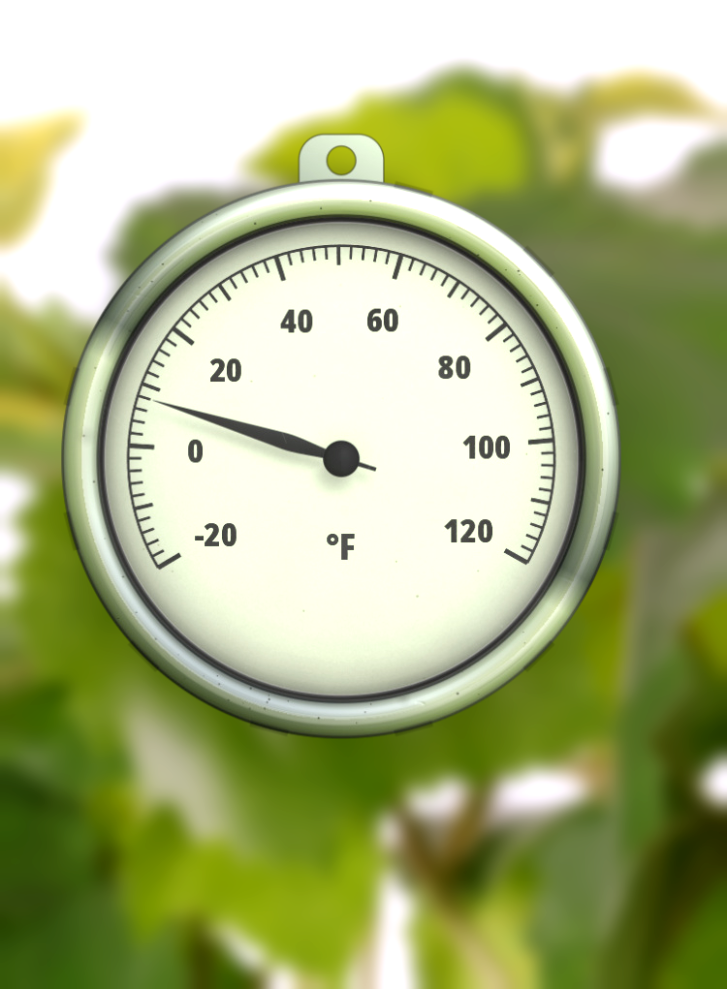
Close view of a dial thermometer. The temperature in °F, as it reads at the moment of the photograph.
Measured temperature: 8 °F
